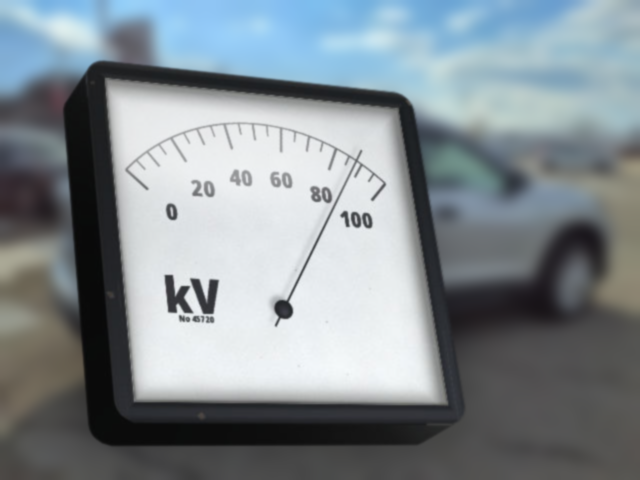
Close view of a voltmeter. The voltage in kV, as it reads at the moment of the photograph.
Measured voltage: 87.5 kV
